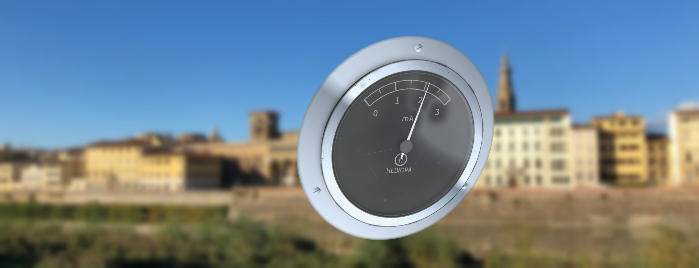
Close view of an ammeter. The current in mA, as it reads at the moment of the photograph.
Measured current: 2 mA
